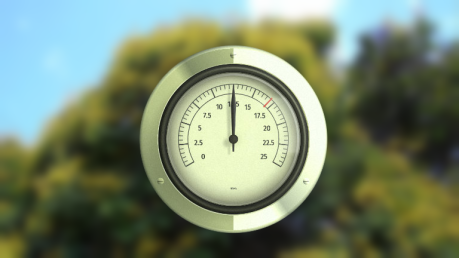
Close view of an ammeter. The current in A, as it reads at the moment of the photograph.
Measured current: 12.5 A
